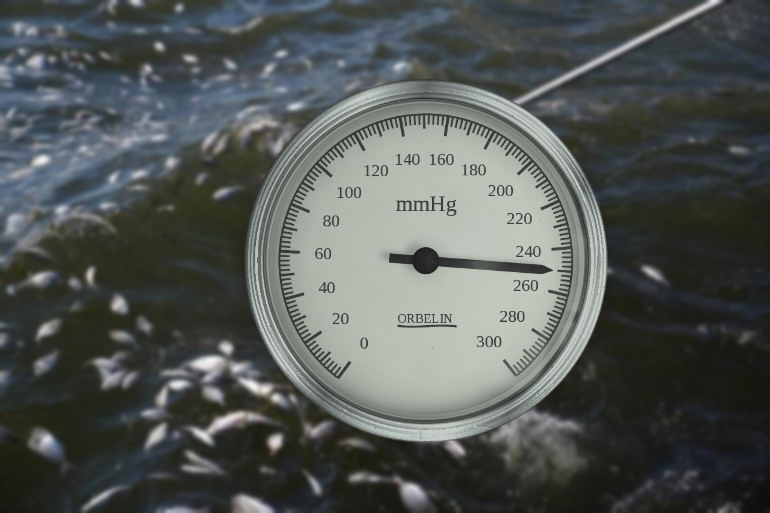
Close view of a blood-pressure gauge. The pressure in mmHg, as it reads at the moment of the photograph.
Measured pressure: 250 mmHg
